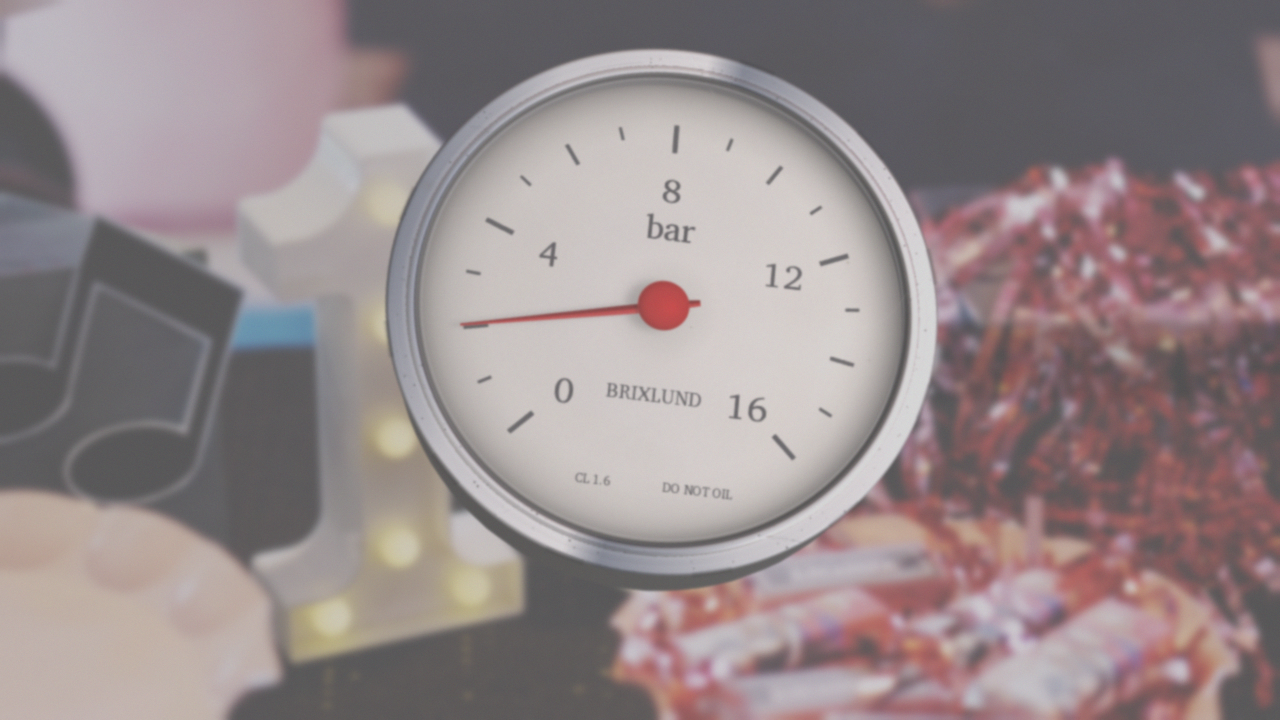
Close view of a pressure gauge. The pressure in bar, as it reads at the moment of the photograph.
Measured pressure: 2 bar
